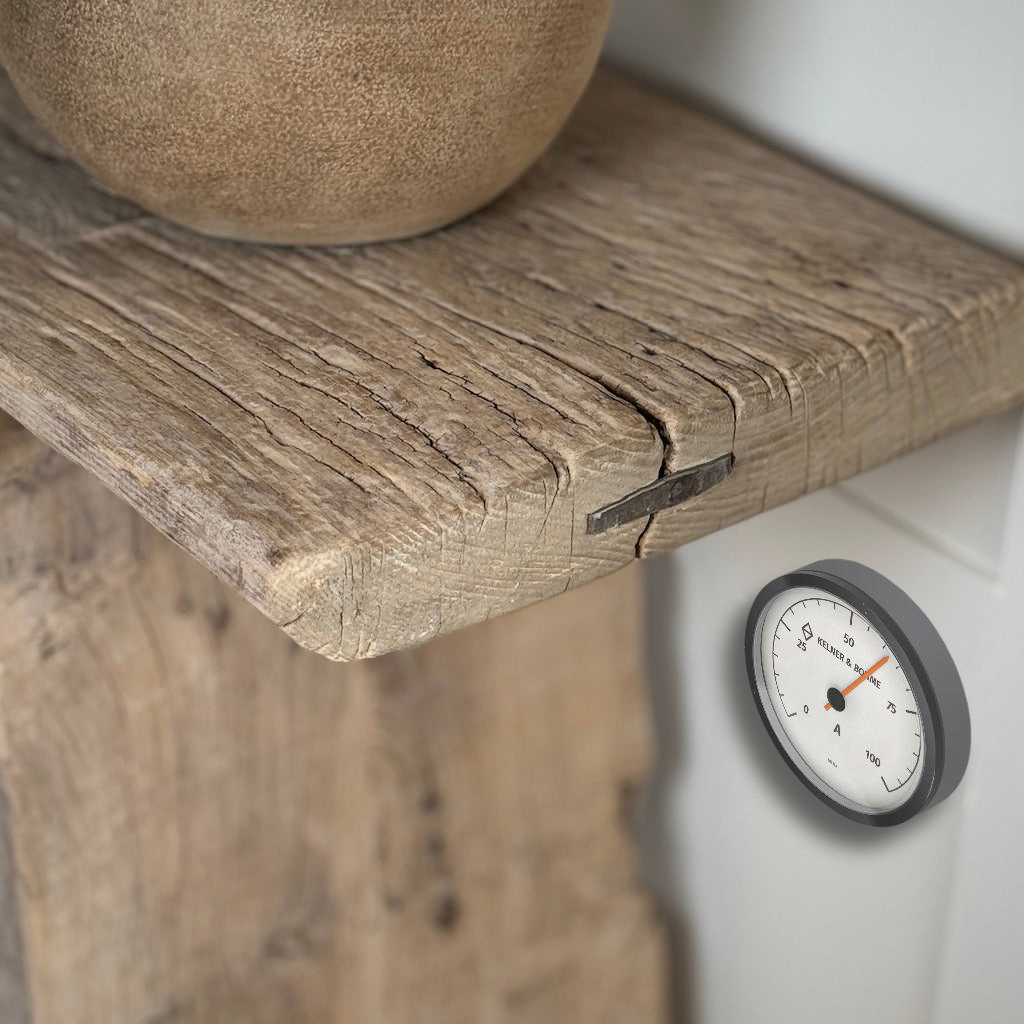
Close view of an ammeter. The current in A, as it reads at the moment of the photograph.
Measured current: 62.5 A
